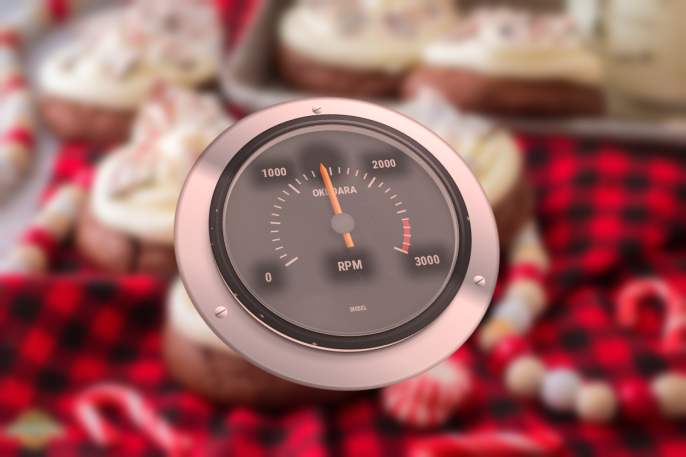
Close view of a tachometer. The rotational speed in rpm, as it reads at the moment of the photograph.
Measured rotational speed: 1400 rpm
